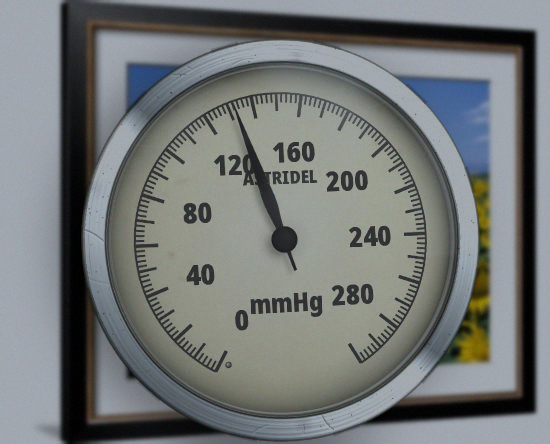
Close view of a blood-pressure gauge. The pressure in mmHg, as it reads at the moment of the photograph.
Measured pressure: 132 mmHg
